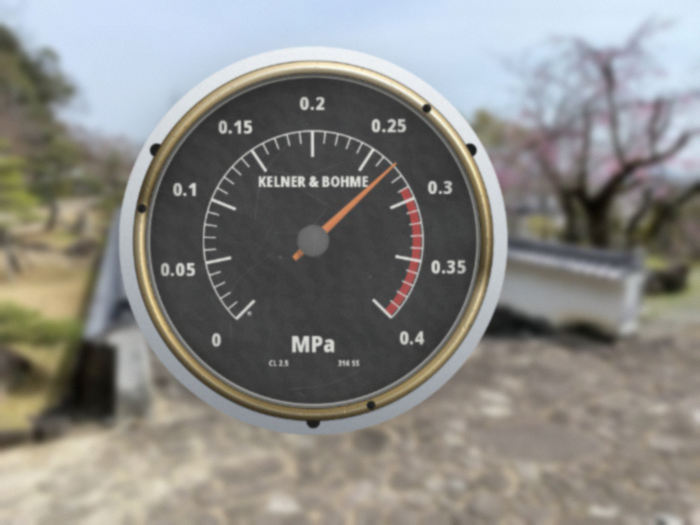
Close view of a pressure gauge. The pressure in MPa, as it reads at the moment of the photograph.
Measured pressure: 0.27 MPa
